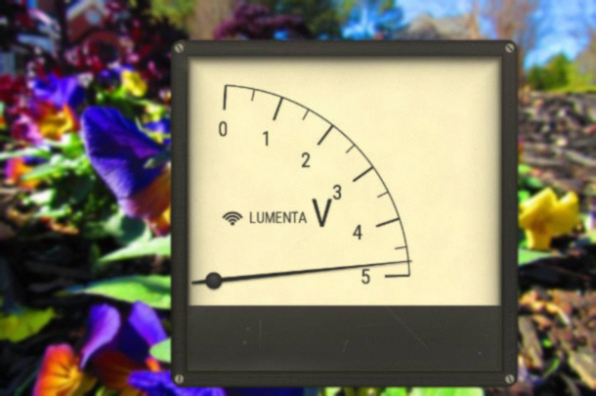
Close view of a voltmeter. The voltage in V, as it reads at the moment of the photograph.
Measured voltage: 4.75 V
